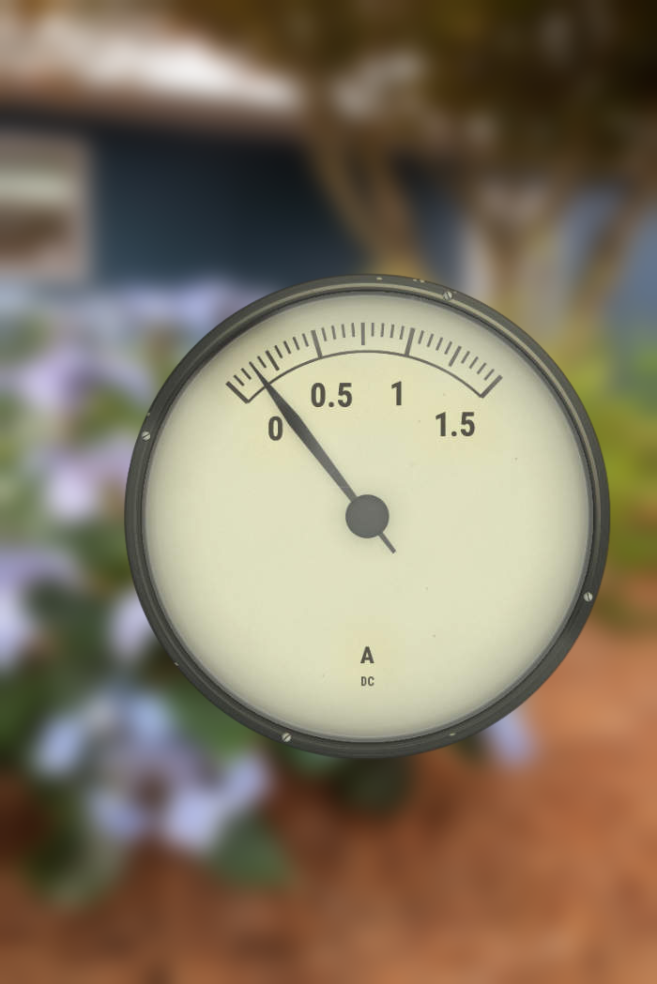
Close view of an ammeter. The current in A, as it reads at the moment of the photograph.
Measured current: 0.15 A
